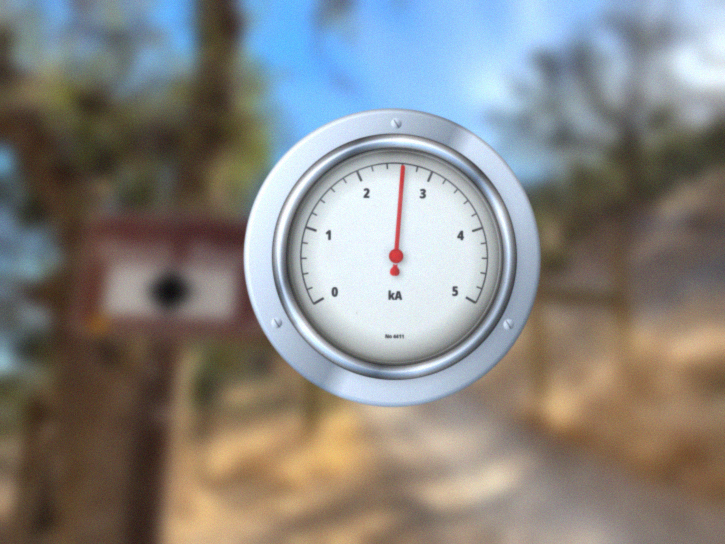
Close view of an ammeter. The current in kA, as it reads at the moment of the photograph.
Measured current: 2.6 kA
